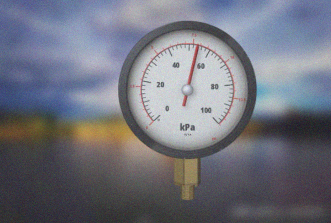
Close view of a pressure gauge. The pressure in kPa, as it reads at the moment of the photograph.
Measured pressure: 54 kPa
